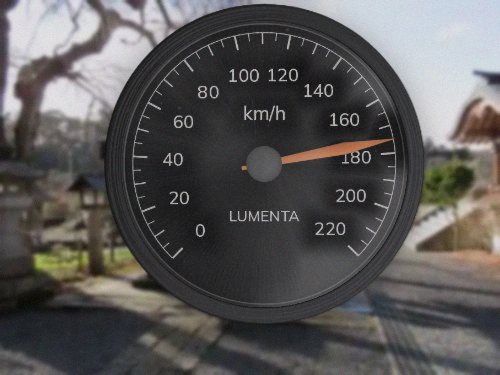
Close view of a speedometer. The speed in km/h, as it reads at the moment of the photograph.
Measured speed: 175 km/h
